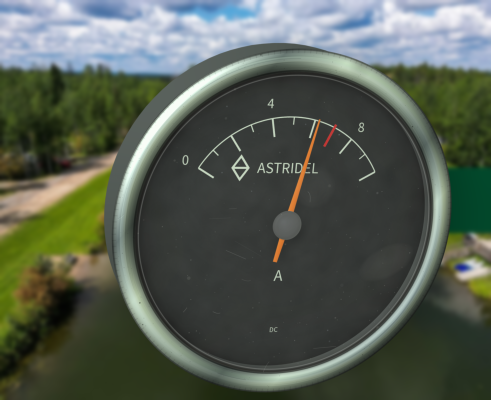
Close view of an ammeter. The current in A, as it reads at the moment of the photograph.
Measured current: 6 A
